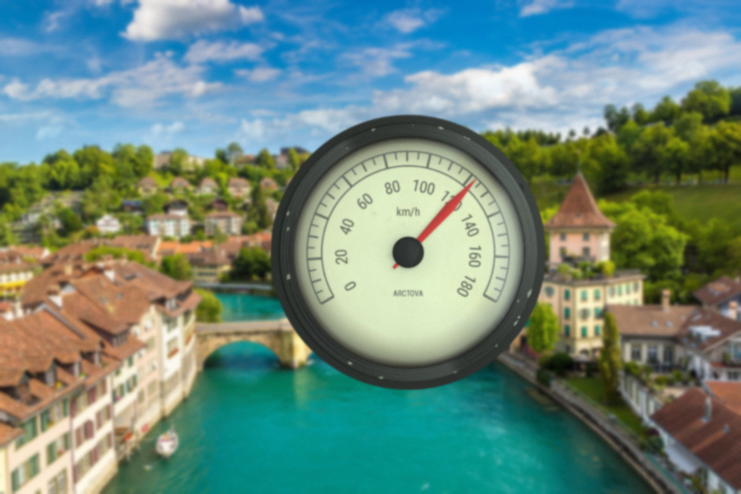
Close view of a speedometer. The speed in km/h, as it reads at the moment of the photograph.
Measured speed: 122.5 km/h
